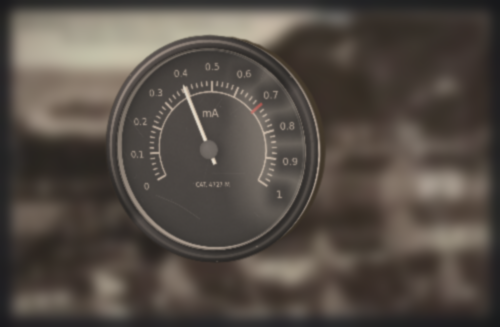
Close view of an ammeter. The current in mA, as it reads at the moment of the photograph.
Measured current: 0.4 mA
